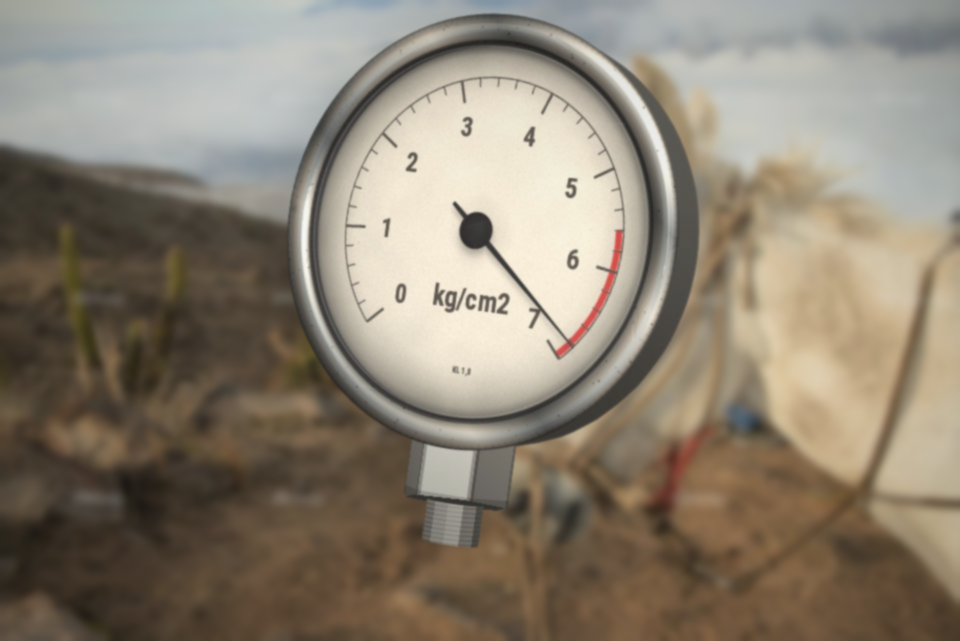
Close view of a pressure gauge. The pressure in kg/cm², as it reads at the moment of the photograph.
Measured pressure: 6.8 kg/cm²
